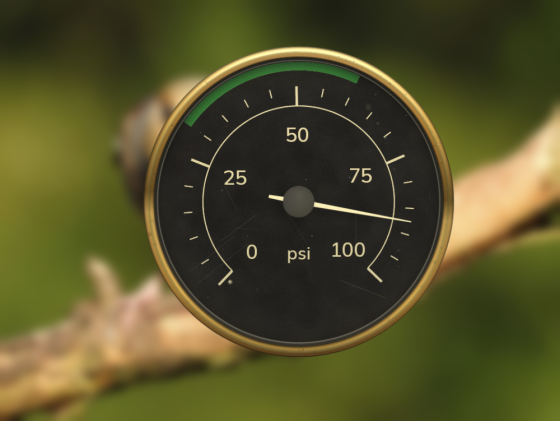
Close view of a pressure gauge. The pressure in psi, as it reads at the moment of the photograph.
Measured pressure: 87.5 psi
